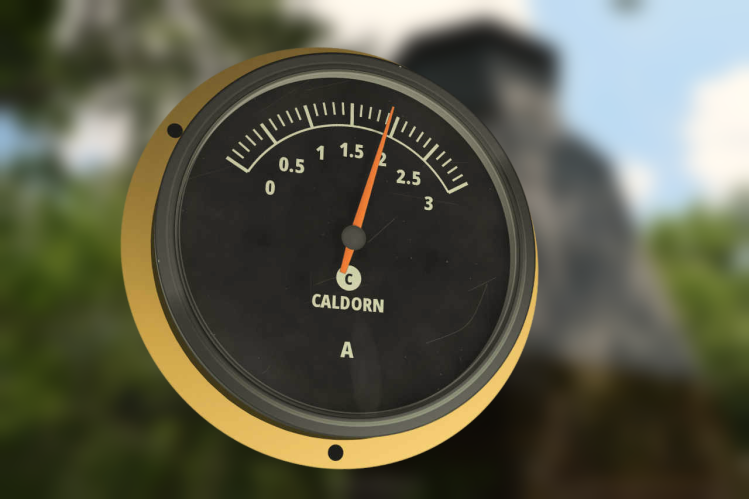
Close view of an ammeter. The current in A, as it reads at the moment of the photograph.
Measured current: 1.9 A
